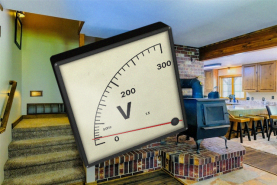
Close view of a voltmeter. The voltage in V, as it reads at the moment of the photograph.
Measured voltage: 50 V
